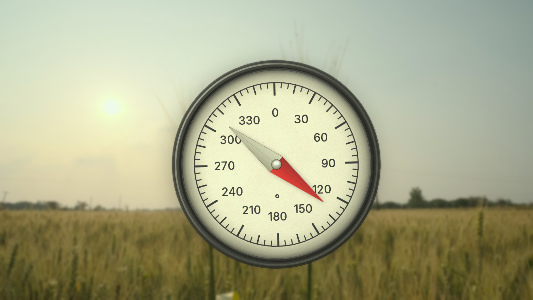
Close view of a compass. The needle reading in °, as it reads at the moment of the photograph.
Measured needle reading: 130 °
